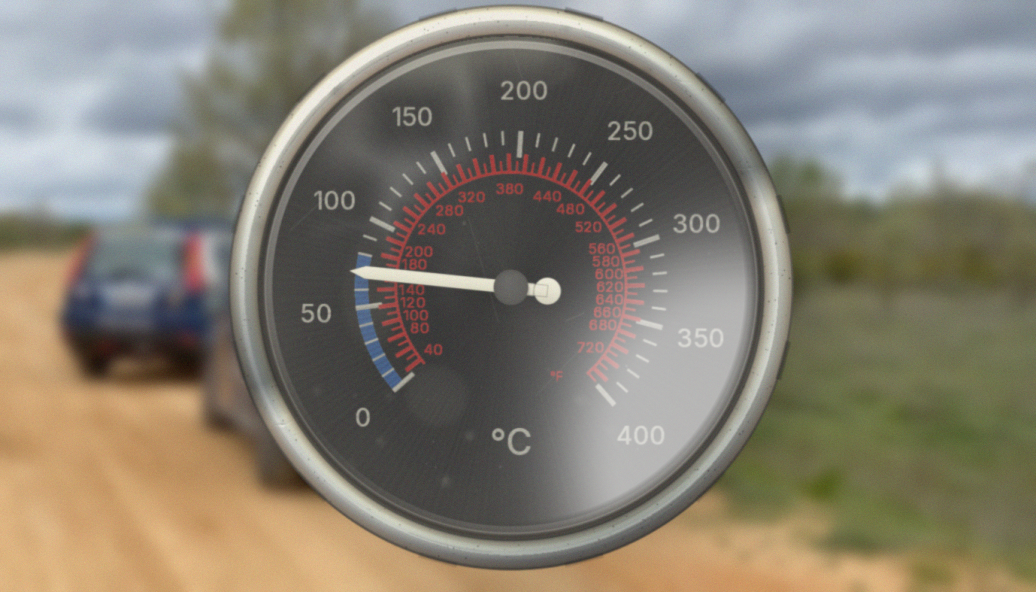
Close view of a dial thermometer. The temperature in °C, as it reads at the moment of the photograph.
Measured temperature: 70 °C
